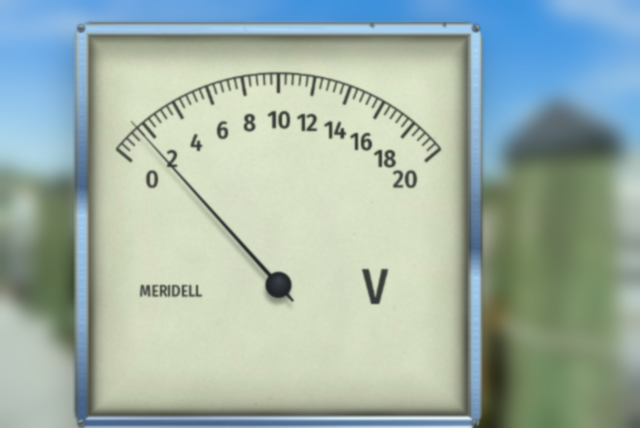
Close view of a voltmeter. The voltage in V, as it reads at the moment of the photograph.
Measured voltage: 1.6 V
